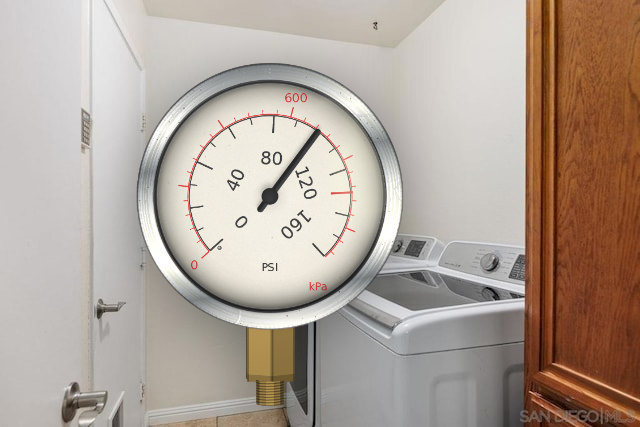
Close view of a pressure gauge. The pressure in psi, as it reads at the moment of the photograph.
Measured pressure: 100 psi
